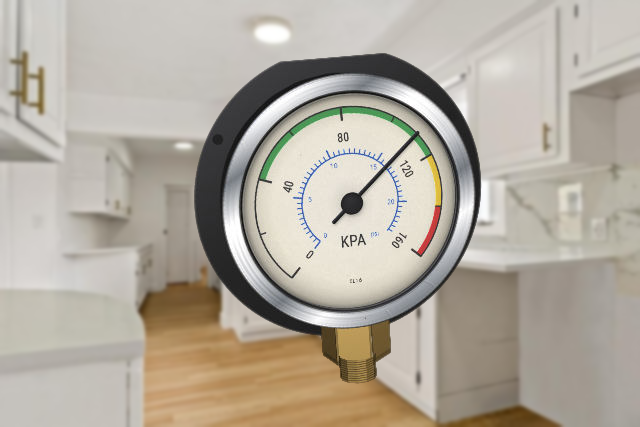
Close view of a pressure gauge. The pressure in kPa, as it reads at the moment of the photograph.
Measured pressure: 110 kPa
